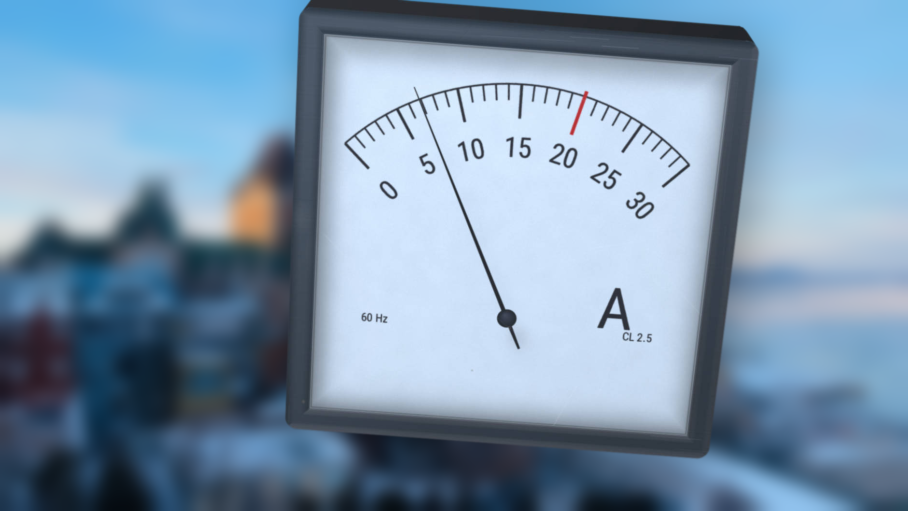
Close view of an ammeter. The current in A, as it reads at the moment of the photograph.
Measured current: 7 A
